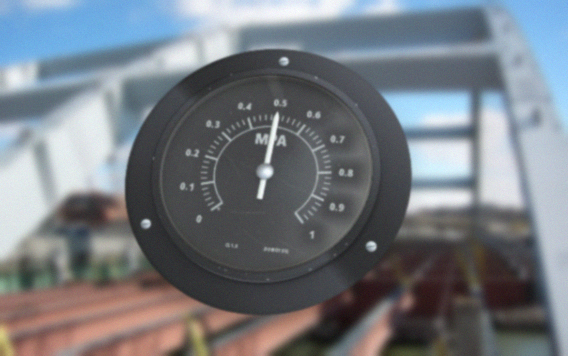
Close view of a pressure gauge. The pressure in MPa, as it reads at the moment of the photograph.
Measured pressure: 0.5 MPa
